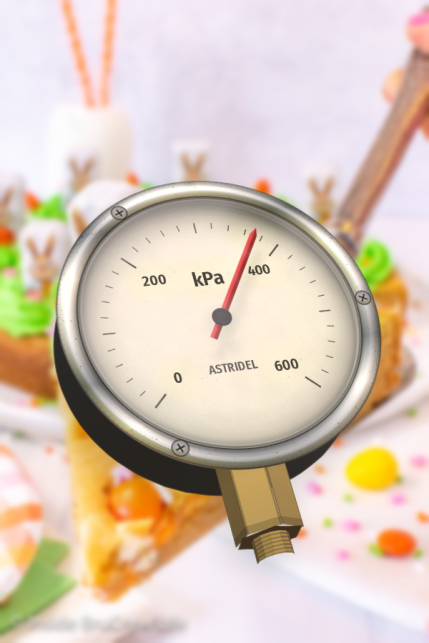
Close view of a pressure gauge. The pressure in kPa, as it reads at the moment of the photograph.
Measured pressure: 370 kPa
